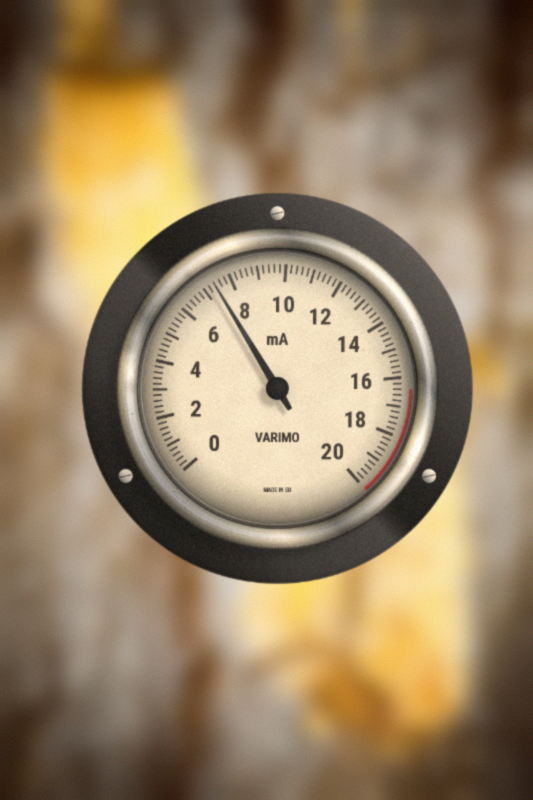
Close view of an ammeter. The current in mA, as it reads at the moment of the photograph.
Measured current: 7.4 mA
